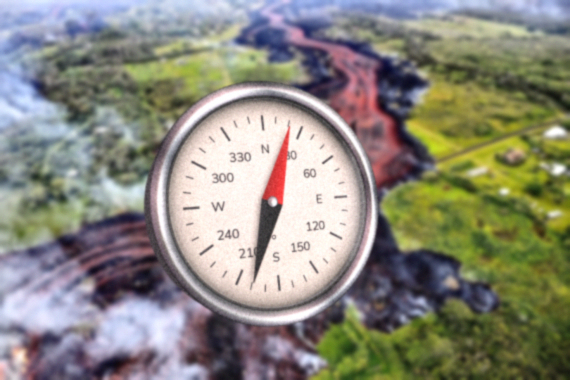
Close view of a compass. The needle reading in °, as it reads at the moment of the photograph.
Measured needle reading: 20 °
